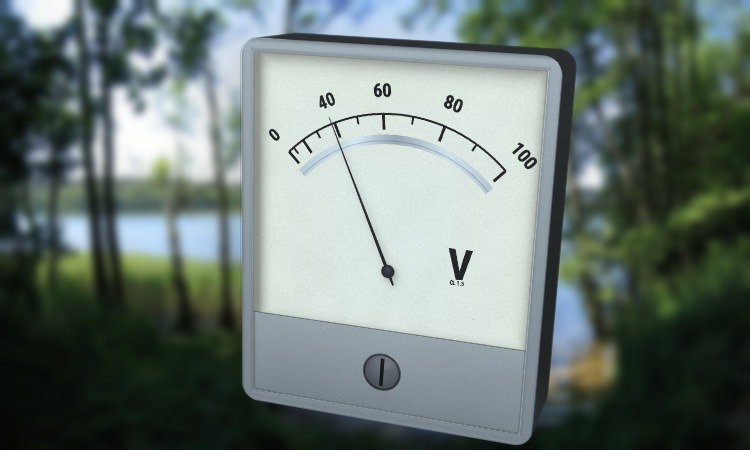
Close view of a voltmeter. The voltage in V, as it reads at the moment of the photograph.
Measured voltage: 40 V
